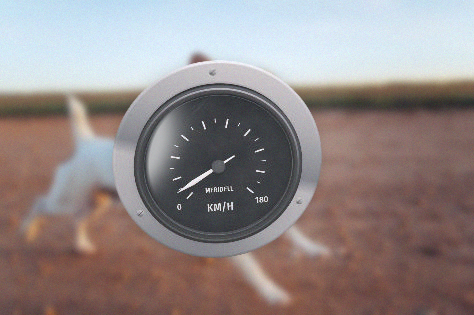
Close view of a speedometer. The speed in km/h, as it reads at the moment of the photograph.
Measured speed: 10 km/h
